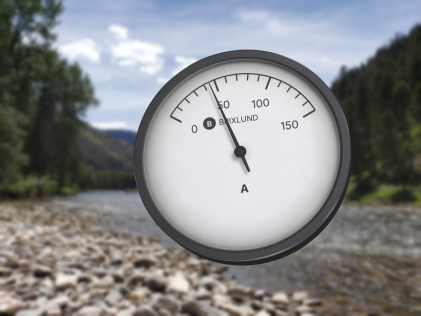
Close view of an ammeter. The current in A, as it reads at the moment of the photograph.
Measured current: 45 A
